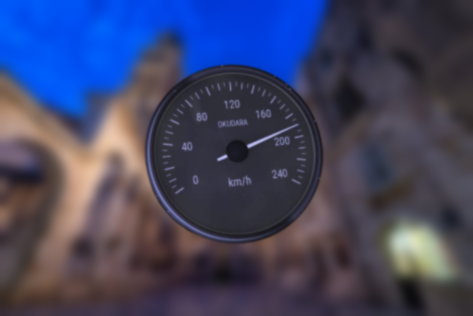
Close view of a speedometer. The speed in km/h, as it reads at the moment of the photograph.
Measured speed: 190 km/h
